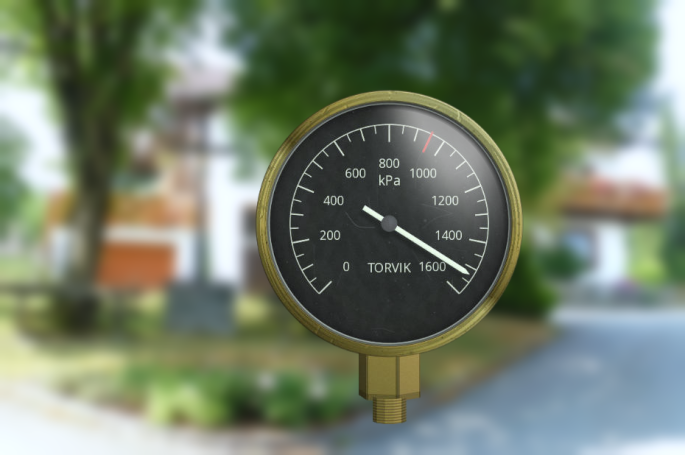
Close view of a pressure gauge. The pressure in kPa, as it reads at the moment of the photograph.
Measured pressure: 1525 kPa
